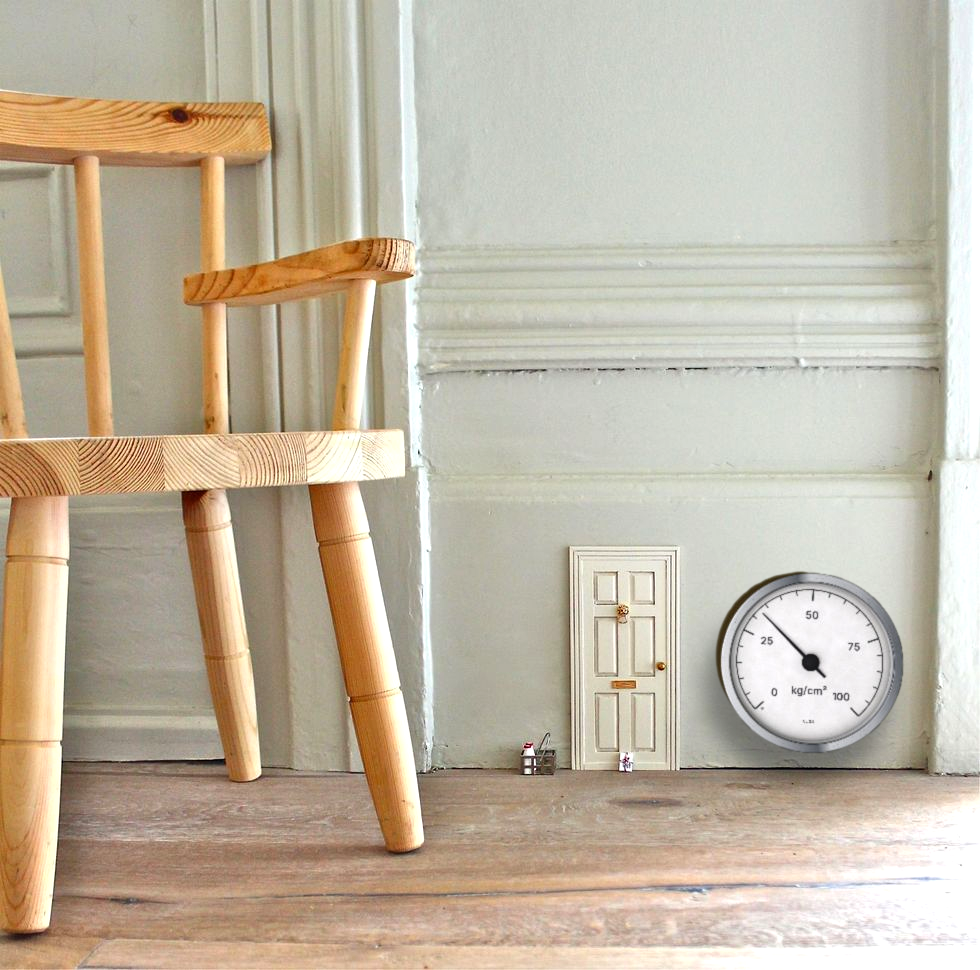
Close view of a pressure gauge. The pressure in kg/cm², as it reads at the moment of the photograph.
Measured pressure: 32.5 kg/cm²
